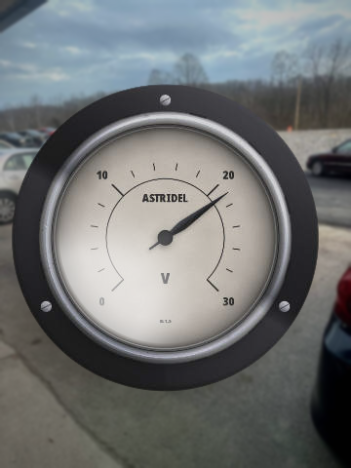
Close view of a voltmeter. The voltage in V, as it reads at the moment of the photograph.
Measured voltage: 21 V
